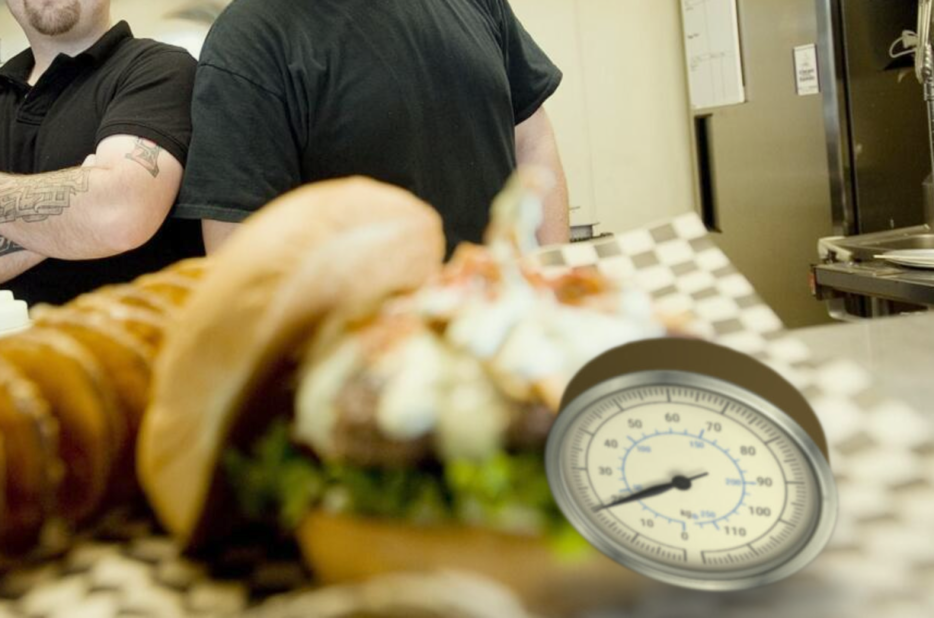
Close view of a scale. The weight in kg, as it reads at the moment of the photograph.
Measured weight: 20 kg
